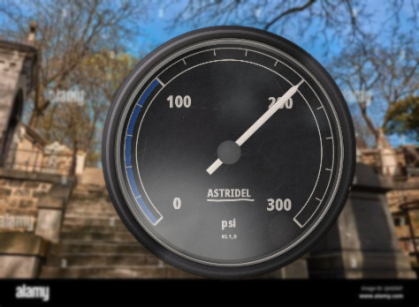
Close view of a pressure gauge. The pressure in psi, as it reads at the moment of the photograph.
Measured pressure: 200 psi
